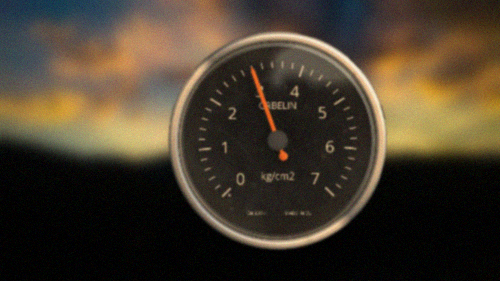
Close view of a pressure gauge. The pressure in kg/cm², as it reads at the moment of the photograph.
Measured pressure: 3 kg/cm²
